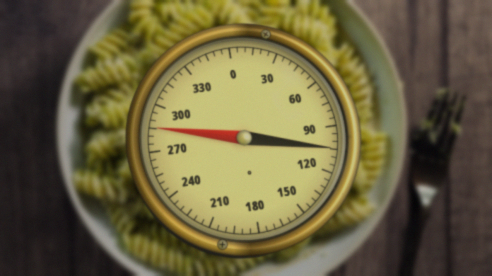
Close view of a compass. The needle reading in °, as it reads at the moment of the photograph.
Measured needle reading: 285 °
